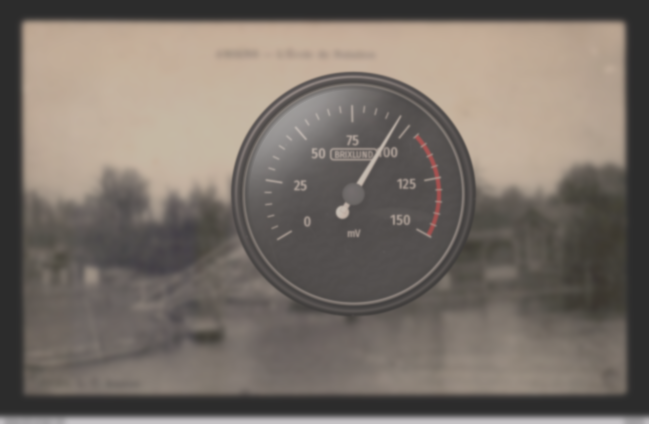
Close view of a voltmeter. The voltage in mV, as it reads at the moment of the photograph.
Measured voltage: 95 mV
